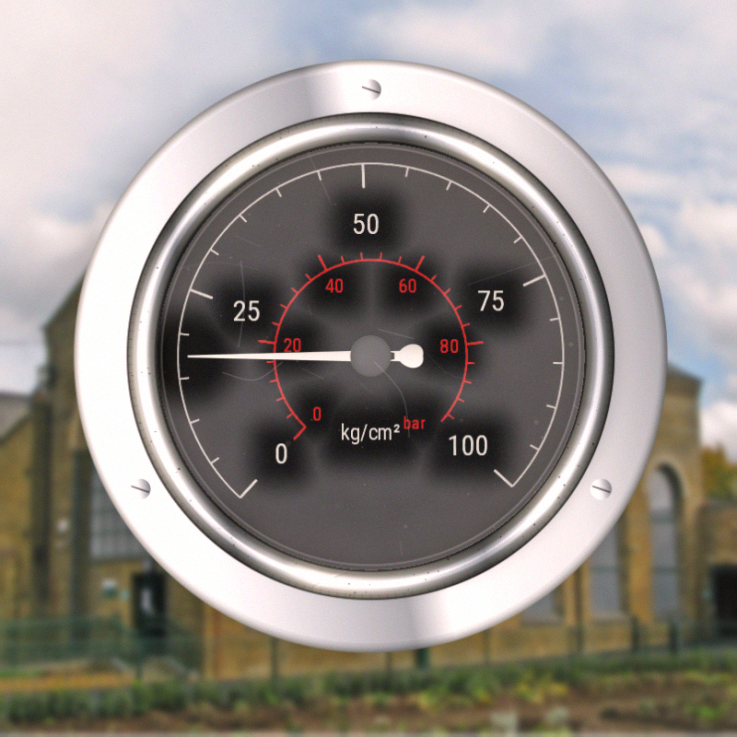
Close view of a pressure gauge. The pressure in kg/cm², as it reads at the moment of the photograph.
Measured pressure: 17.5 kg/cm²
